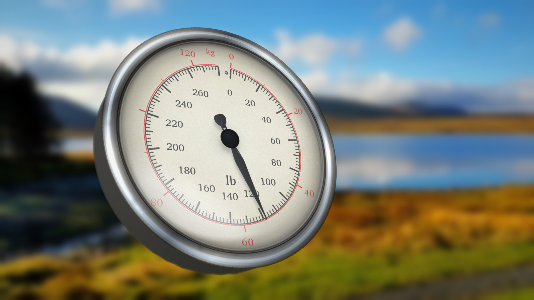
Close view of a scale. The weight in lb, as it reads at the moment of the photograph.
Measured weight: 120 lb
